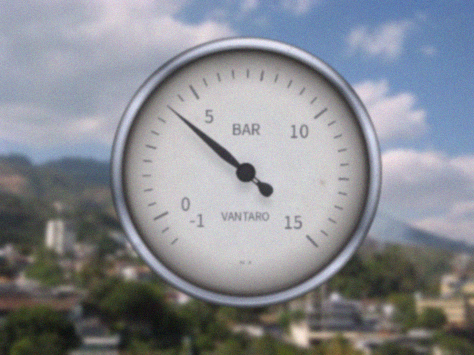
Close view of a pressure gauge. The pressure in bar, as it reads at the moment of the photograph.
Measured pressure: 4 bar
